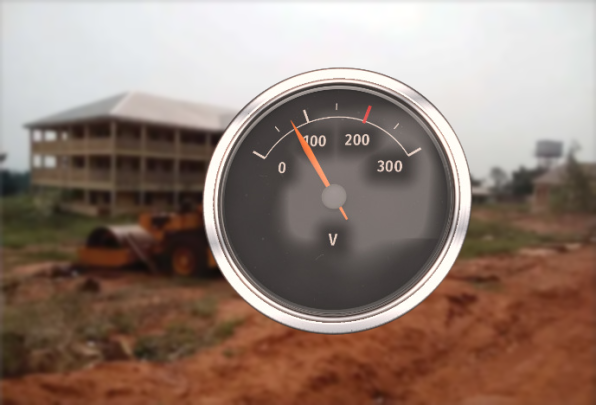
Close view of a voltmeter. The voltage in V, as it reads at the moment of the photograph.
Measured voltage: 75 V
